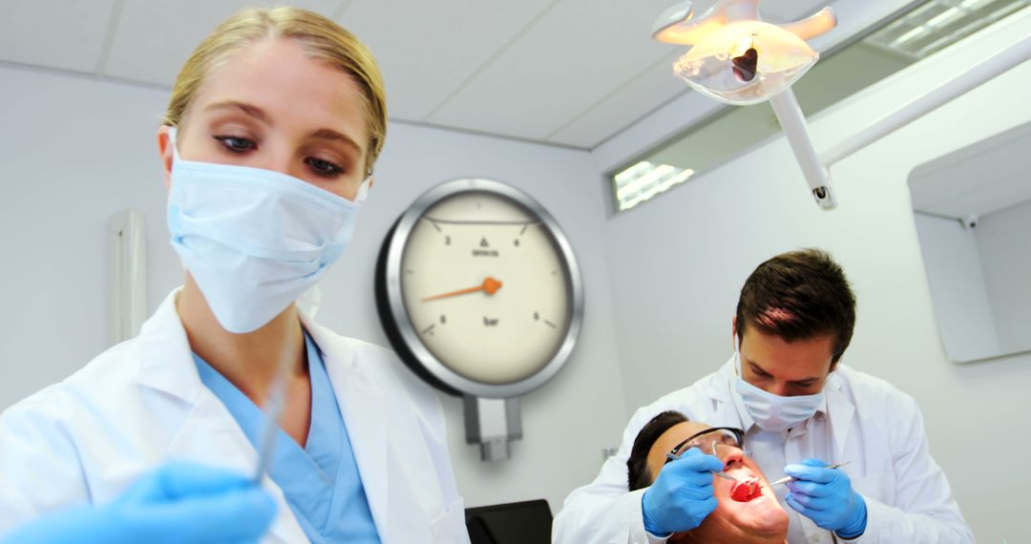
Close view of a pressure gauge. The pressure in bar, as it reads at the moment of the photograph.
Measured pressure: 0.5 bar
